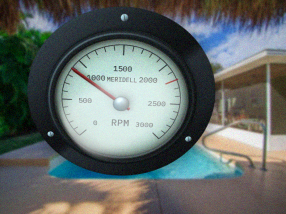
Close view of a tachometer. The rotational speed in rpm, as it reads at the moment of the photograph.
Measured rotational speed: 900 rpm
